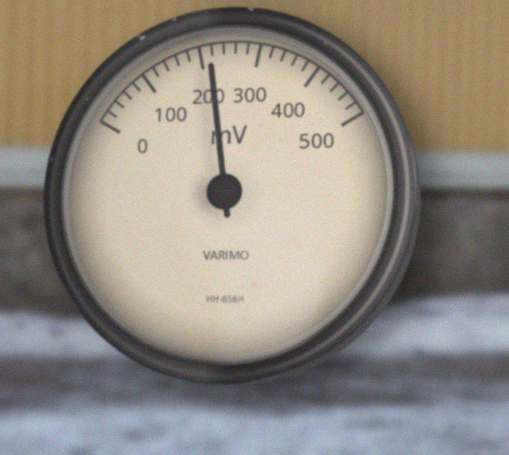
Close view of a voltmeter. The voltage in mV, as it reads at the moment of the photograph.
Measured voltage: 220 mV
